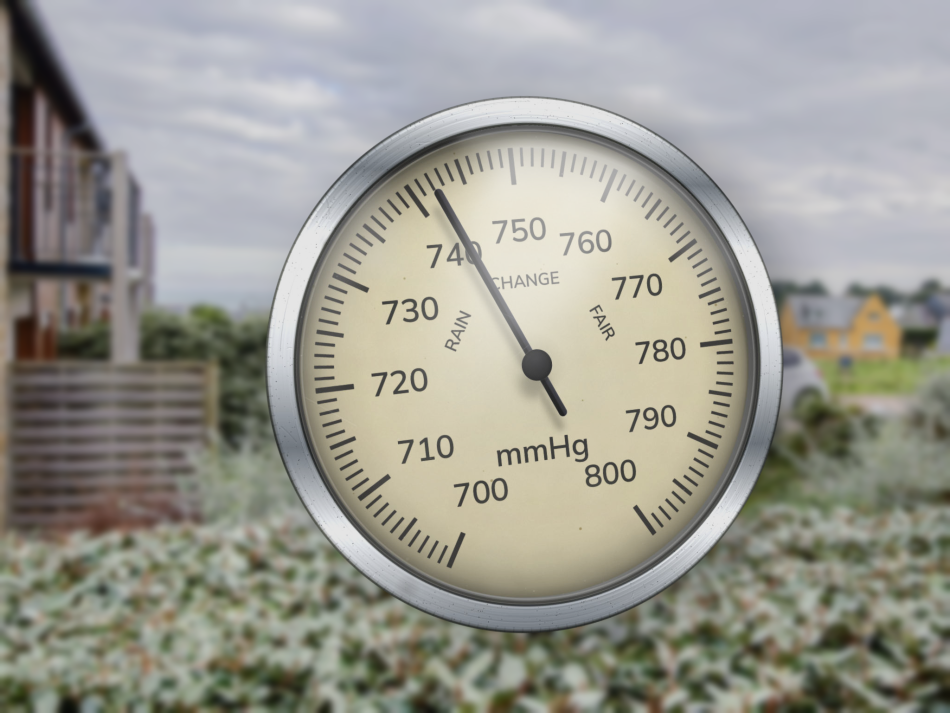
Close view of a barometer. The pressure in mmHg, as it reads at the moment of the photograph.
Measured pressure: 742 mmHg
